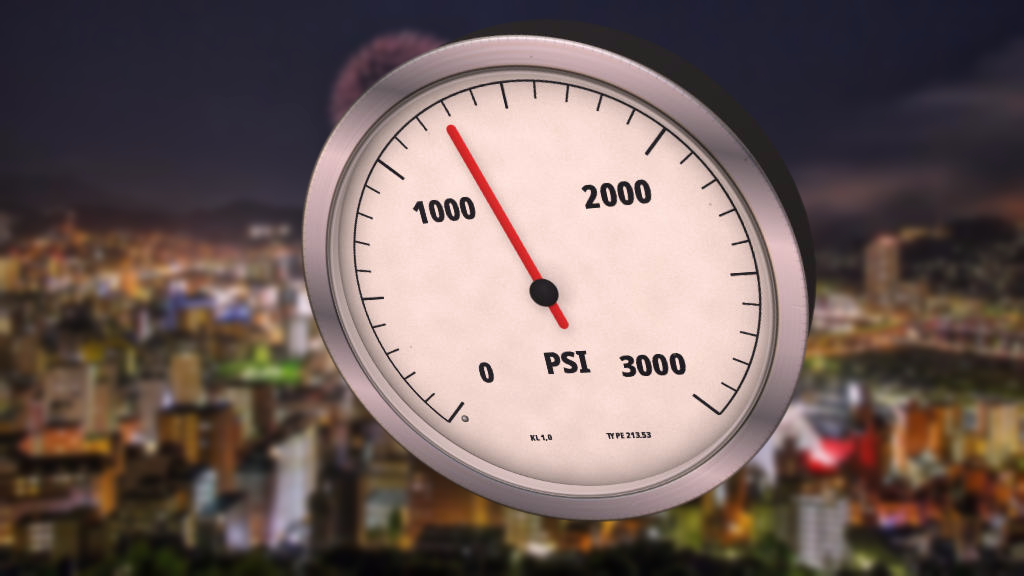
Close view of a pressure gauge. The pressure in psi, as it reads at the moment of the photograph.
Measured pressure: 1300 psi
